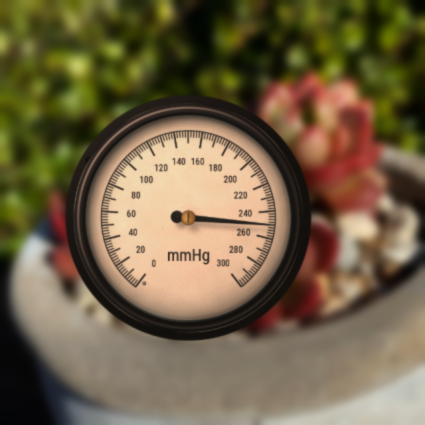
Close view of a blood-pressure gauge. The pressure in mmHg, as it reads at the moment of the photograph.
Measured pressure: 250 mmHg
